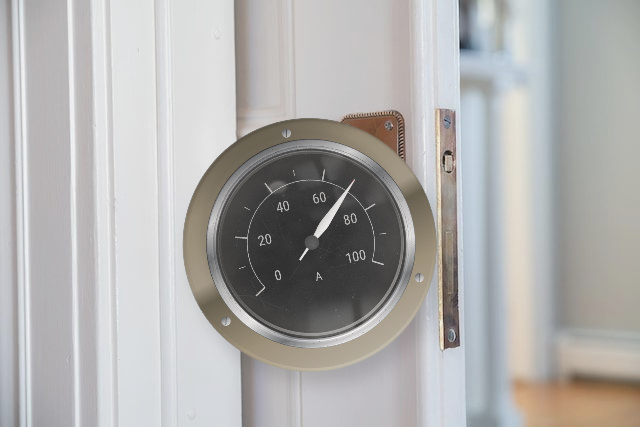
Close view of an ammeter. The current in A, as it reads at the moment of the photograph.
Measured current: 70 A
